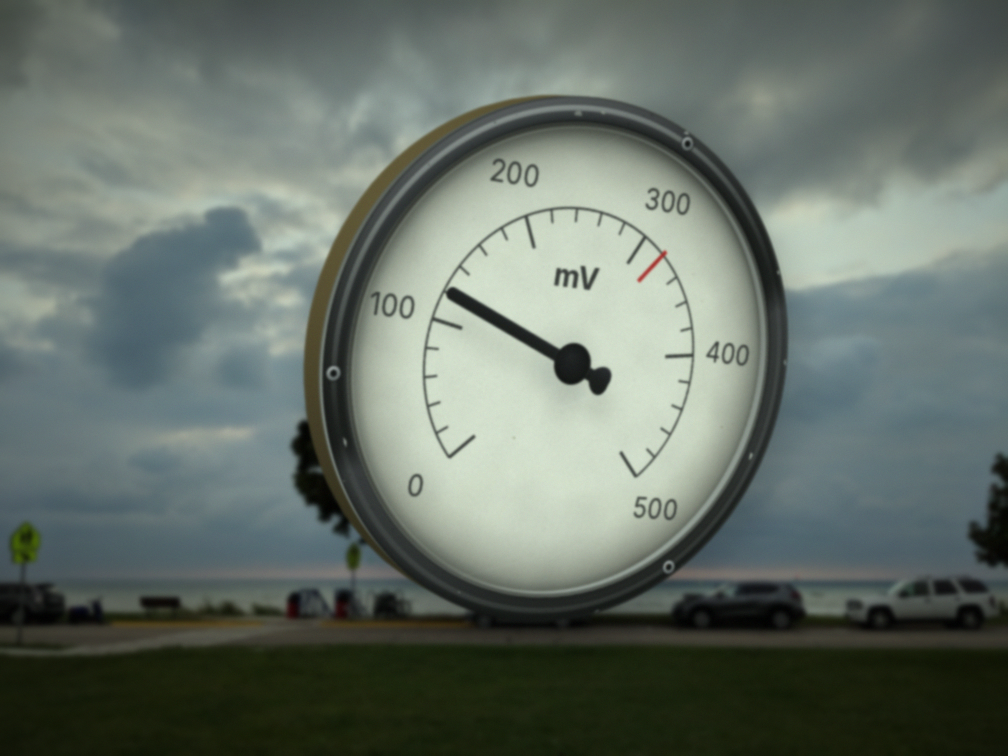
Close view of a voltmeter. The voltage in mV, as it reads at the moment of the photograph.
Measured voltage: 120 mV
